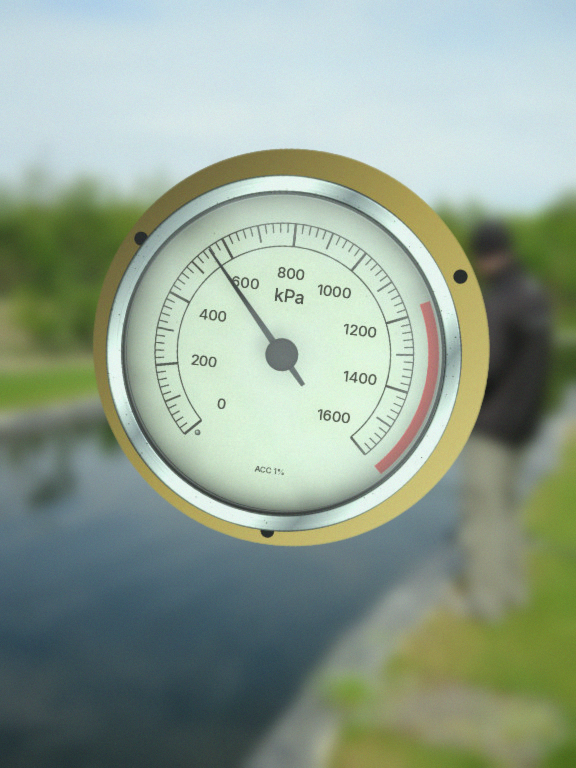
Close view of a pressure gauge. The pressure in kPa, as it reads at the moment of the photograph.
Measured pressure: 560 kPa
